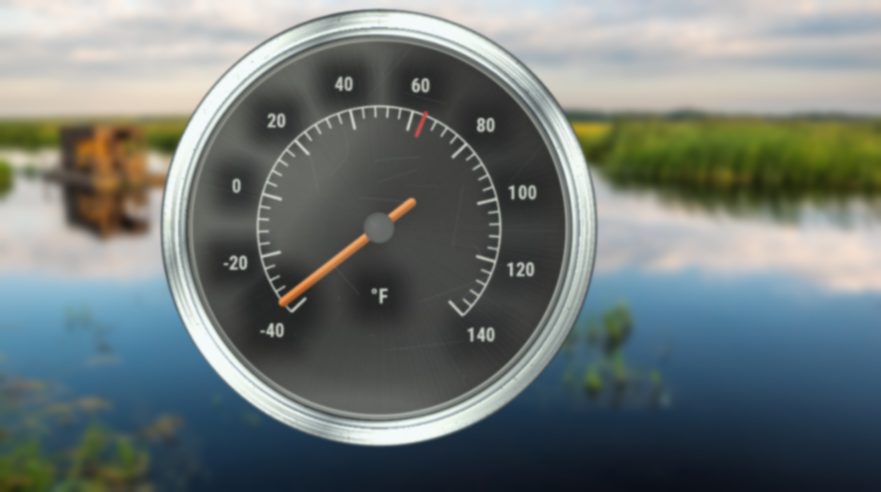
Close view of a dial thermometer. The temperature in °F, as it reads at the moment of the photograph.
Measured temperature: -36 °F
